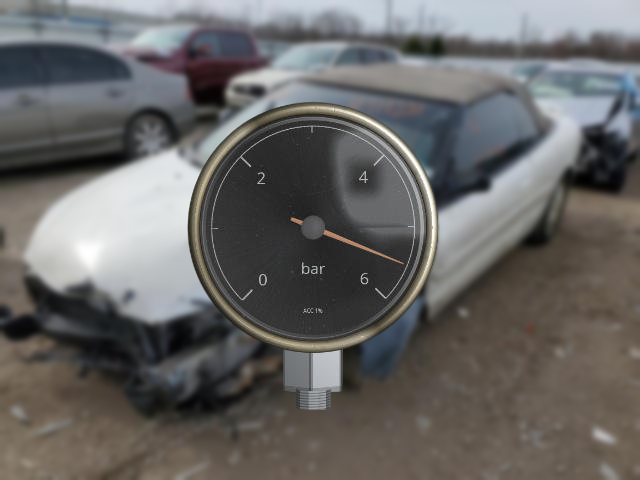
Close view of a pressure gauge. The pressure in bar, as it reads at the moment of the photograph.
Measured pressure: 5.5 bar
